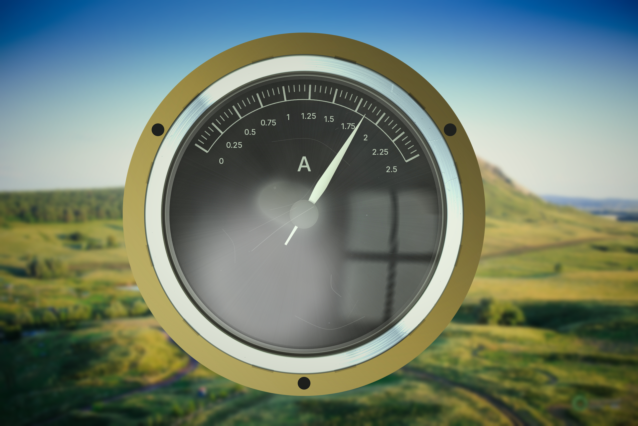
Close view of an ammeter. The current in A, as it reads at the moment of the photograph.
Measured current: 1.85 A
